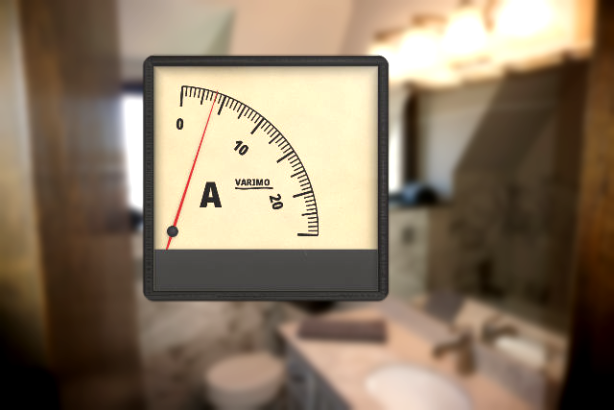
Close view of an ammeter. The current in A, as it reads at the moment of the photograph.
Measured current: 4 A
